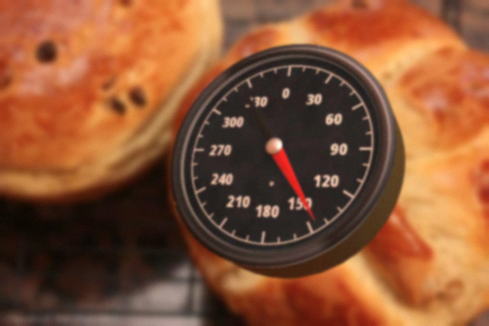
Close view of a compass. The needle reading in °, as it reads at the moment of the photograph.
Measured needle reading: 145 °
